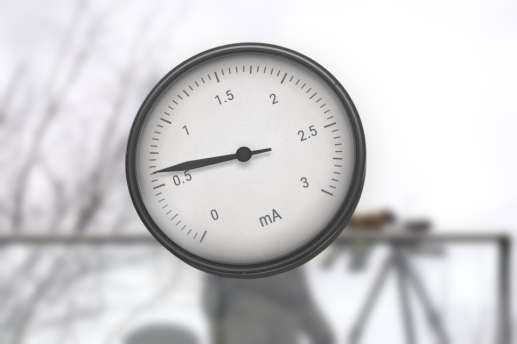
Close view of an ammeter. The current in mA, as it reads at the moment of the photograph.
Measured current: 0.6 mA
